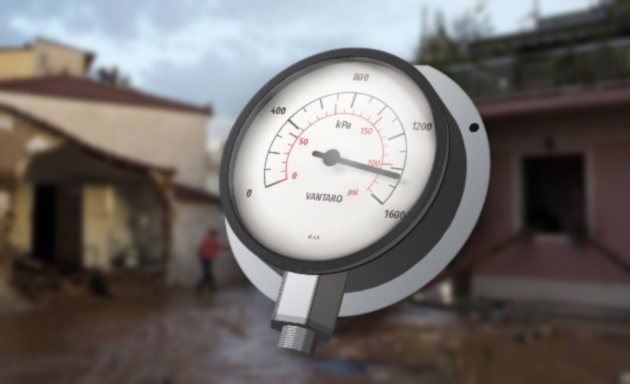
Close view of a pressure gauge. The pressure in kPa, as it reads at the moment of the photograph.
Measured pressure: 1450 kPa
